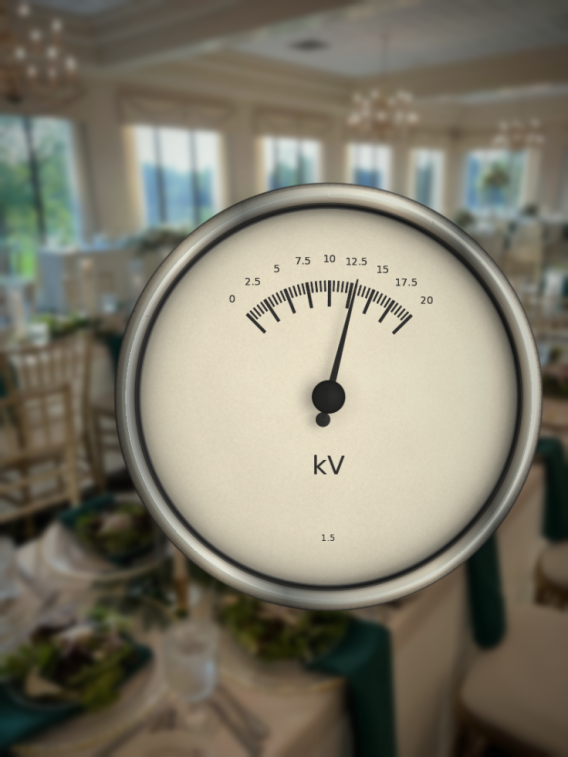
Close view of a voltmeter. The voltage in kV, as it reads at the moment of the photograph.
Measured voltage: 13 kV
